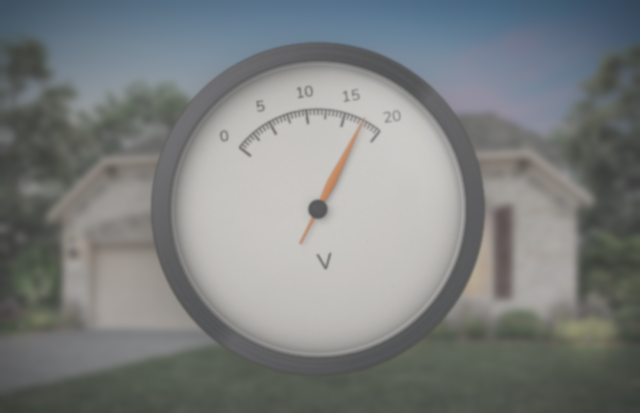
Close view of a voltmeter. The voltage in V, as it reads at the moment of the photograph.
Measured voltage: 17.5 V
